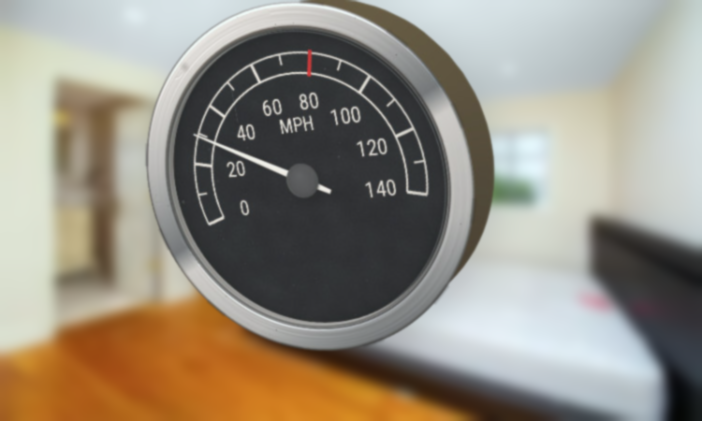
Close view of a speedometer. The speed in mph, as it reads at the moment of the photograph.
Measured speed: 30 mph
